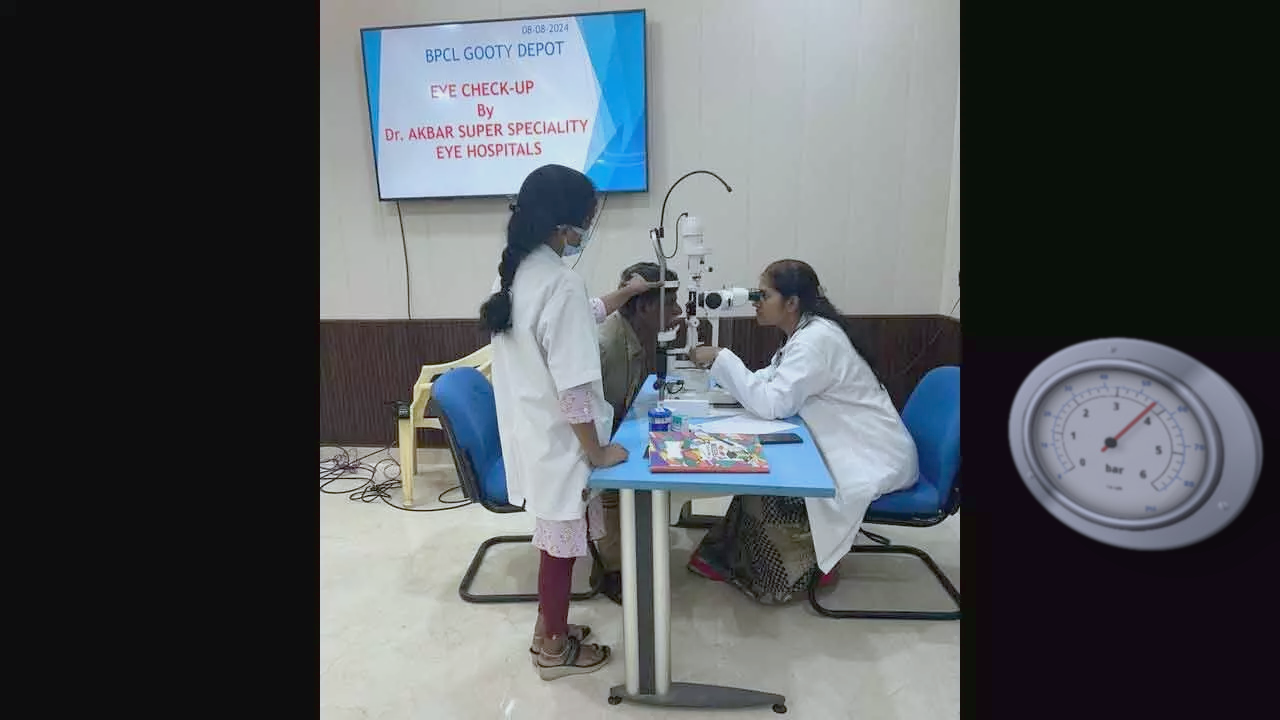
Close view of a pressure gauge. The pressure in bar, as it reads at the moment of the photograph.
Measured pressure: 3.8 bar
